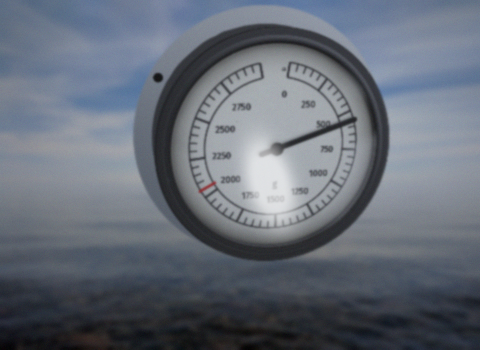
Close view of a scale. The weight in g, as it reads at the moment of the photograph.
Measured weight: 550 g
